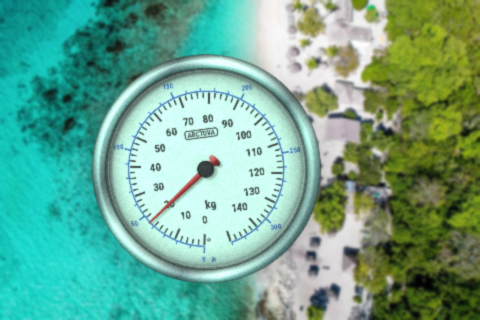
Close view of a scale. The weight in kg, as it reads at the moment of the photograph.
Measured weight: 20 kg
